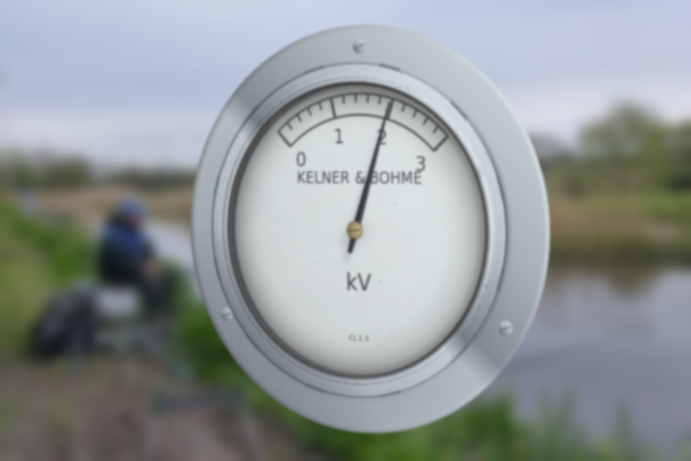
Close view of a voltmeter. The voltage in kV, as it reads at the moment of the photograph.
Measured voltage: 2 kV
